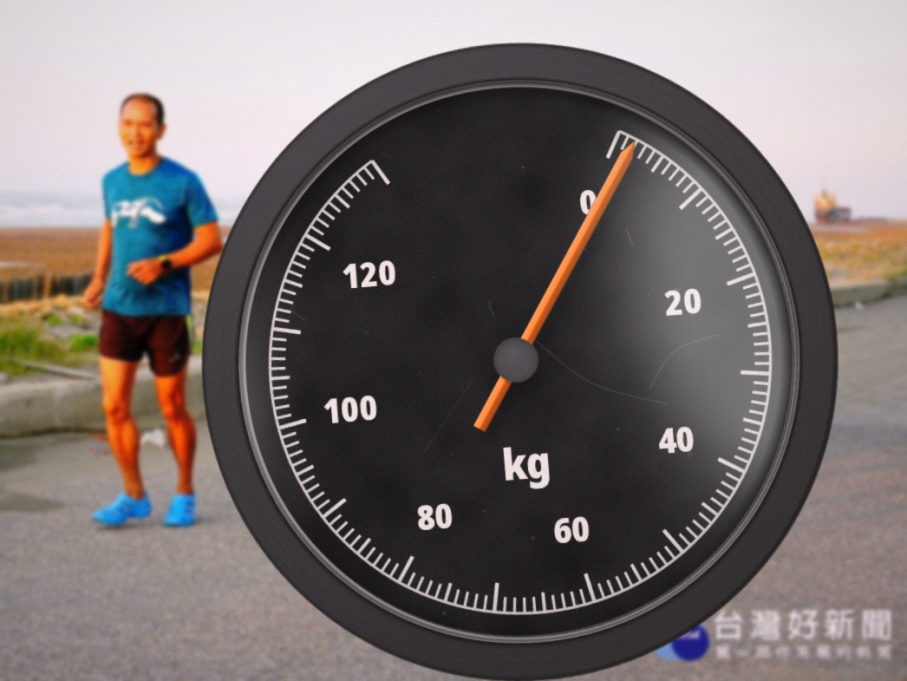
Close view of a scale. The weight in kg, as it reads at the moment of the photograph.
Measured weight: 2 kg
